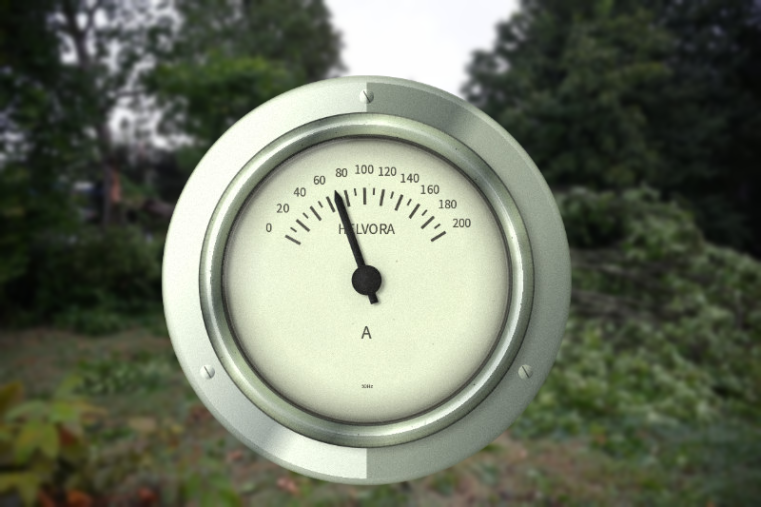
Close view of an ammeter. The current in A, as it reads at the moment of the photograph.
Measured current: 70 A
